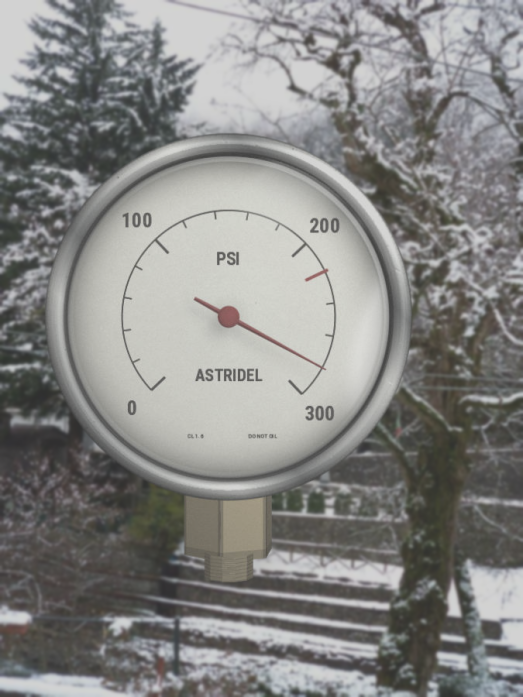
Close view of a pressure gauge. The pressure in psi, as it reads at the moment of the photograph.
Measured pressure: 280 psi
